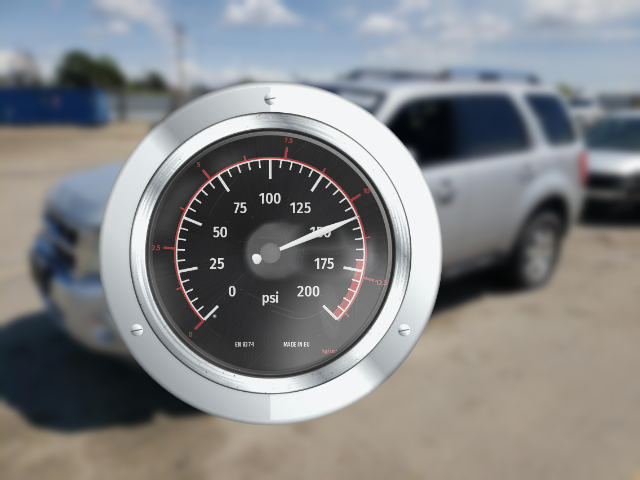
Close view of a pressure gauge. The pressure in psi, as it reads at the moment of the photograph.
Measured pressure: 150 psi
